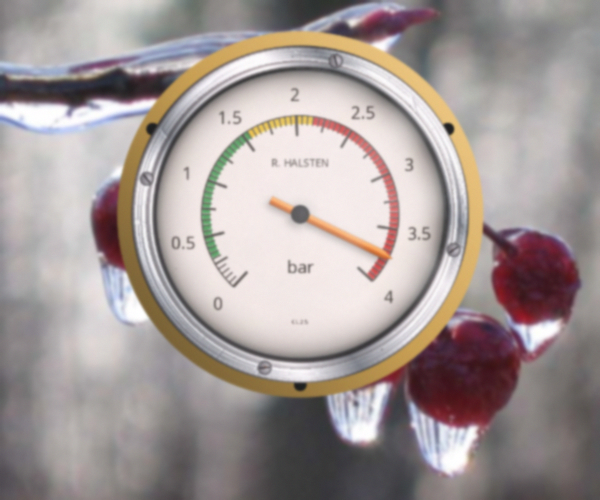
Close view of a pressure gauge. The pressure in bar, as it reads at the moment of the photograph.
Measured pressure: 3.75 bar
